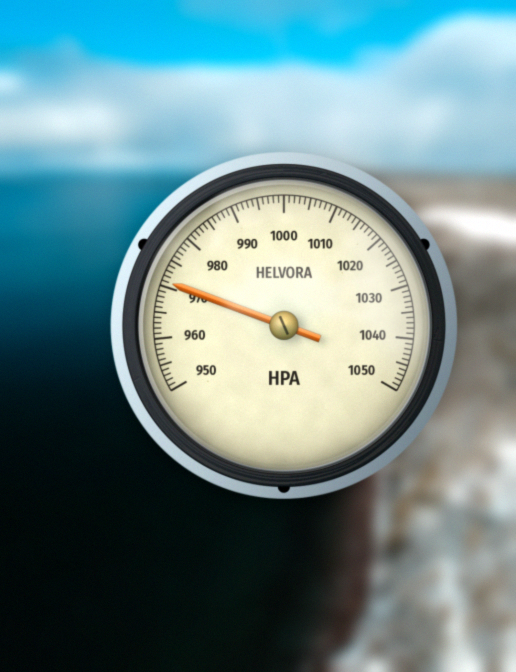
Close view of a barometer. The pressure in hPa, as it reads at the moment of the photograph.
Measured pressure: 971 hPa
